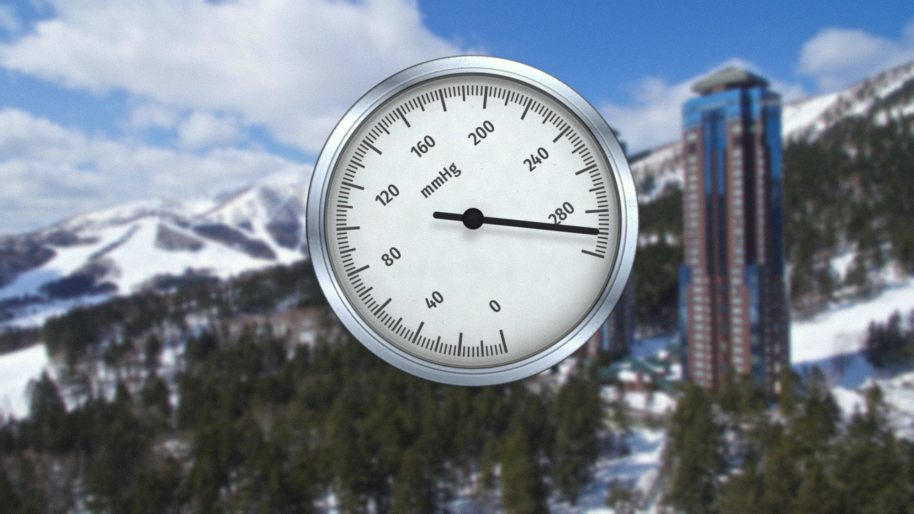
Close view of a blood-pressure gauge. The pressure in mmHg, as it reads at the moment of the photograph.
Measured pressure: 290 mmHg
